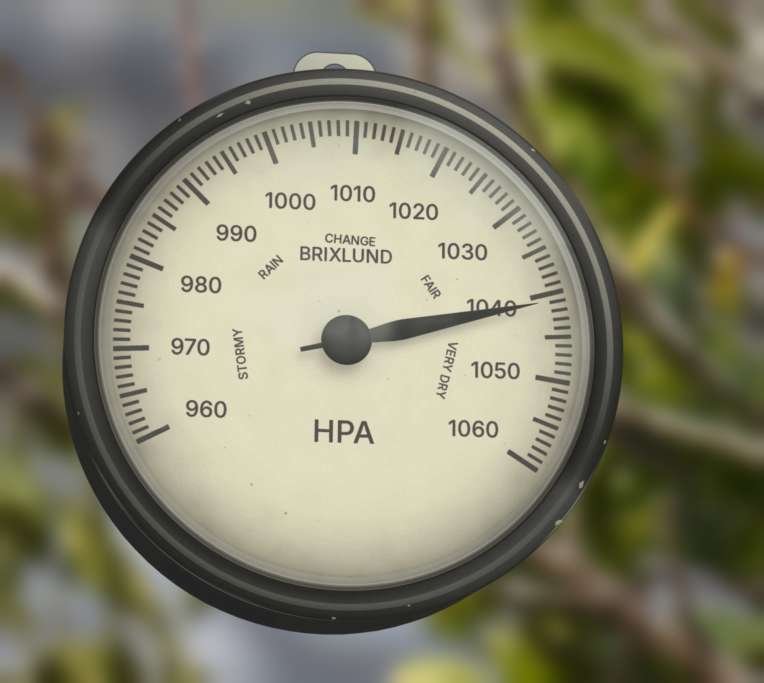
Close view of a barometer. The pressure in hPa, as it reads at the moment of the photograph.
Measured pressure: 1041 hPa
